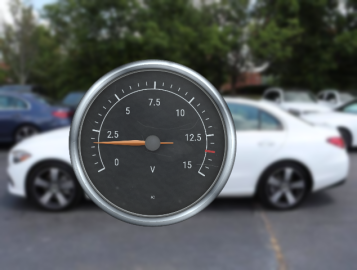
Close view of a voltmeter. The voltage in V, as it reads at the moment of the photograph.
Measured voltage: 1.75 V
